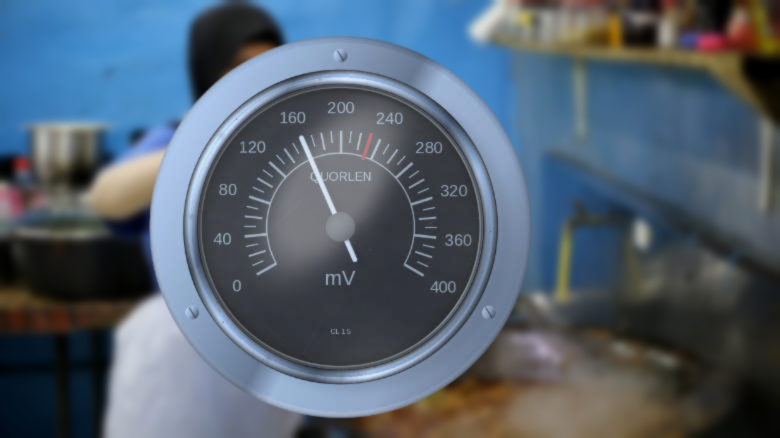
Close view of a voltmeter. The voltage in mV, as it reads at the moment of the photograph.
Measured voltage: 160 mV
